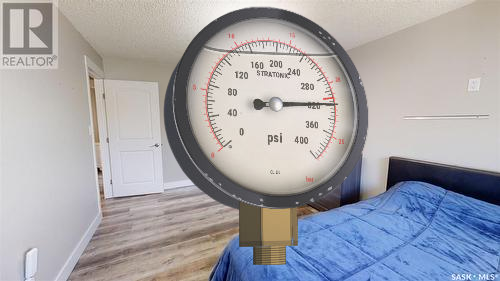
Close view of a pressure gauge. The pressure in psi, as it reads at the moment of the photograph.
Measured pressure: 320 psi
